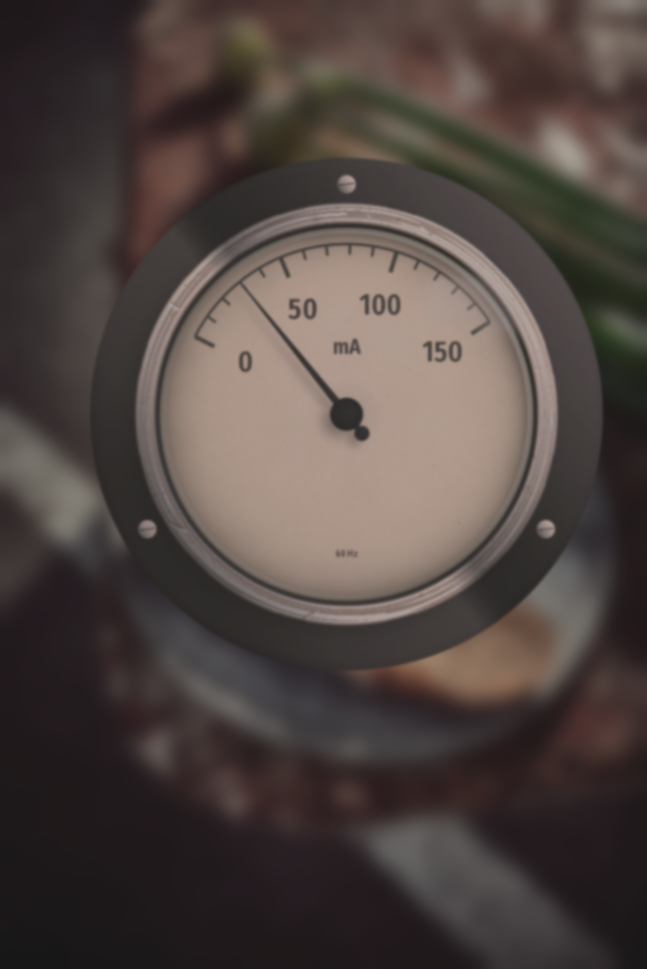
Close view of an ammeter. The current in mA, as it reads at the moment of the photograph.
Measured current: 30 mA
